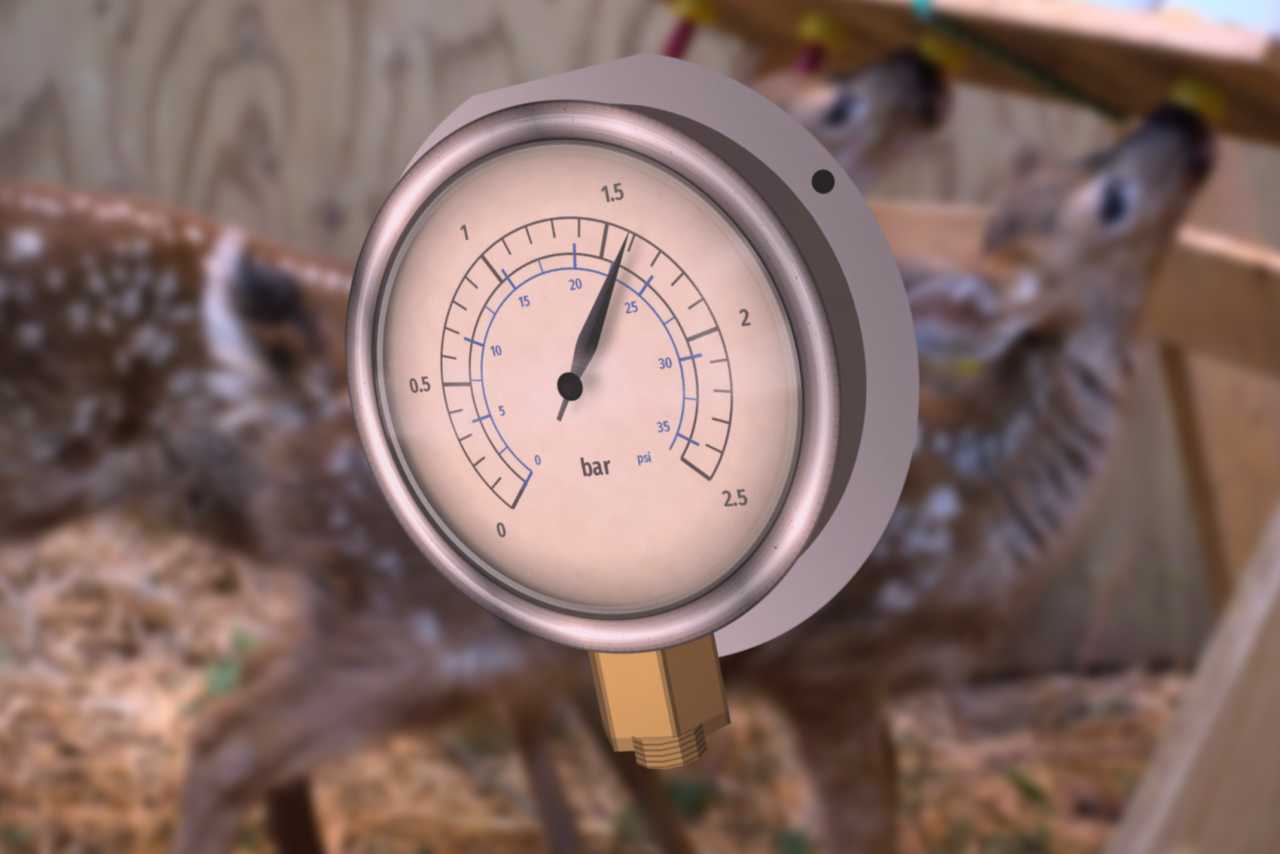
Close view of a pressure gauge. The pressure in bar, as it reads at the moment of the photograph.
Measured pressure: 1.6 bar
